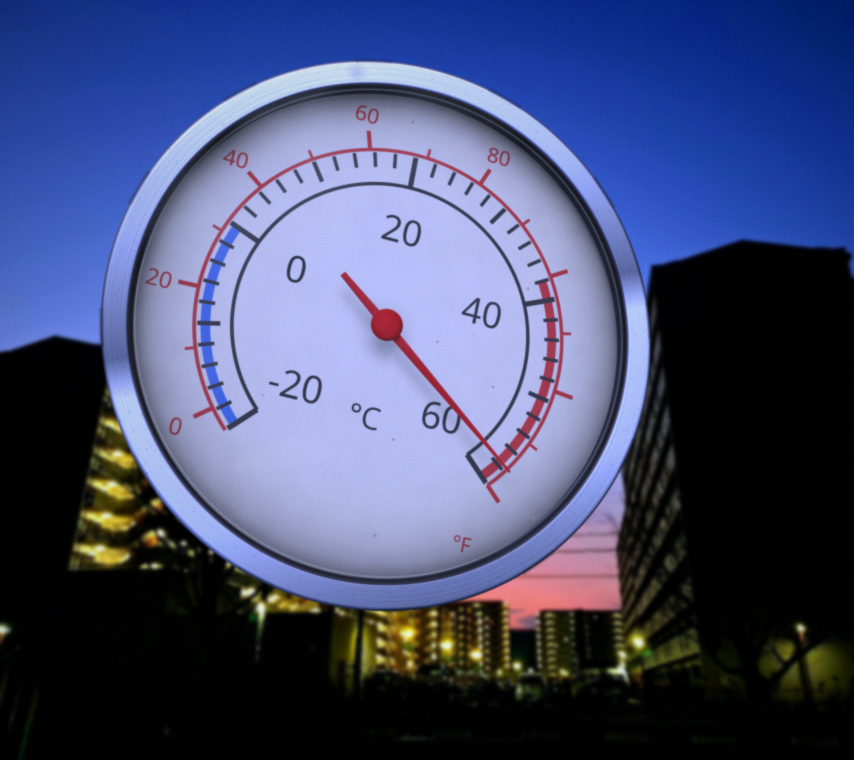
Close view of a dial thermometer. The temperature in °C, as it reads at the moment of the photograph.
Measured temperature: 58 °C
